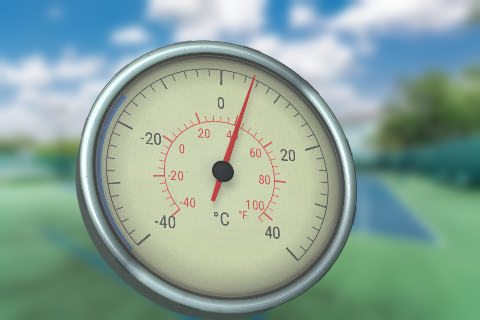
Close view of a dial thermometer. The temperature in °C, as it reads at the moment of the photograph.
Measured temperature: 5 °C
